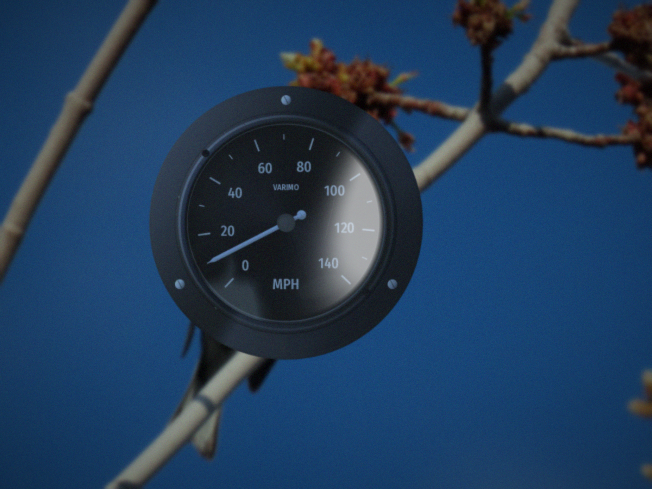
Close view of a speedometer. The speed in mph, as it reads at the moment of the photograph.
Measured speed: 10 mph
